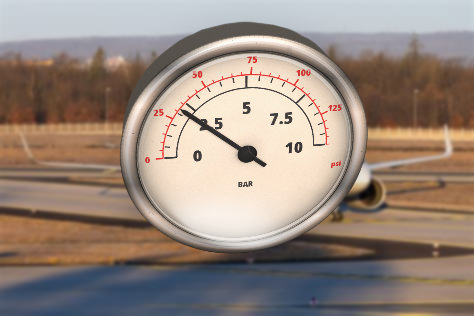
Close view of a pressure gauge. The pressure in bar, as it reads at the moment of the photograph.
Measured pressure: 2.25 bar
